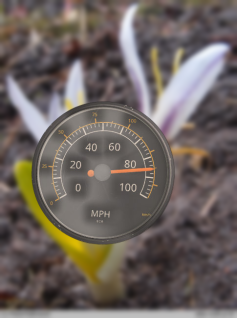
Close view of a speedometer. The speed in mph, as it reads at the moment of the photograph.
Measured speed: 86 mph
